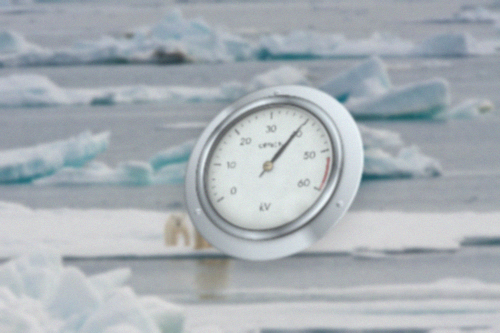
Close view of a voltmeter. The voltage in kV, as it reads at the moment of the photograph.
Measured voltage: 40 kV
